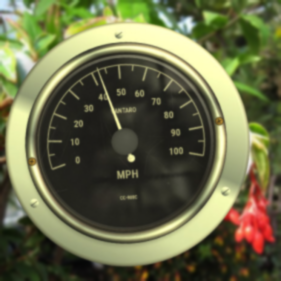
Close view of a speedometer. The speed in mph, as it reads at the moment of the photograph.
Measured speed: 42.5 mph
